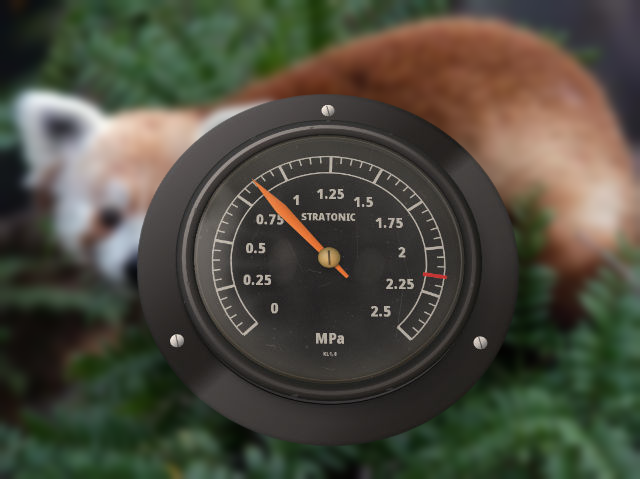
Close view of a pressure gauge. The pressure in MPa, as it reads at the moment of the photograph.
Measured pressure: 0.85 MPa
